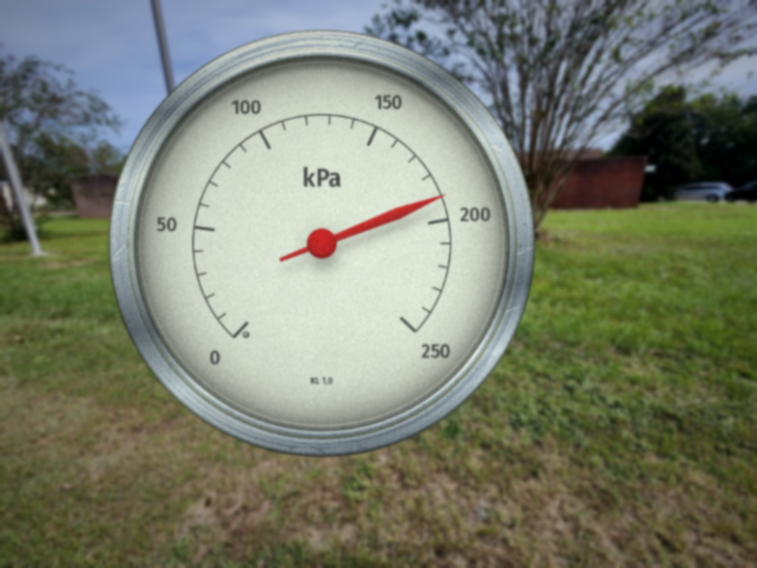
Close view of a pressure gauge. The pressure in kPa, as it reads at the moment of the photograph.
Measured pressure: 190 kPa
